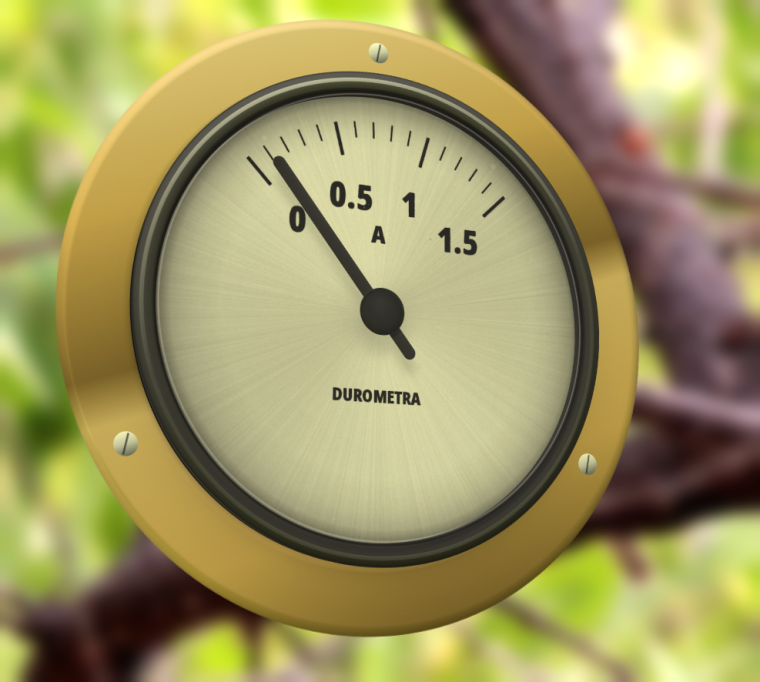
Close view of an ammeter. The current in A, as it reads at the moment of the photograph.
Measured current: 0.1 A
